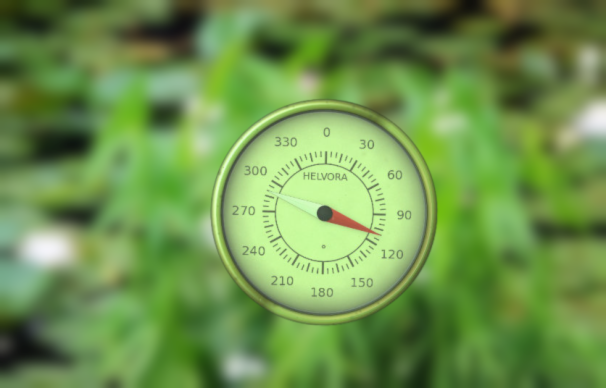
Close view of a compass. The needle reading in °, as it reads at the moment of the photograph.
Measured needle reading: 110 °
